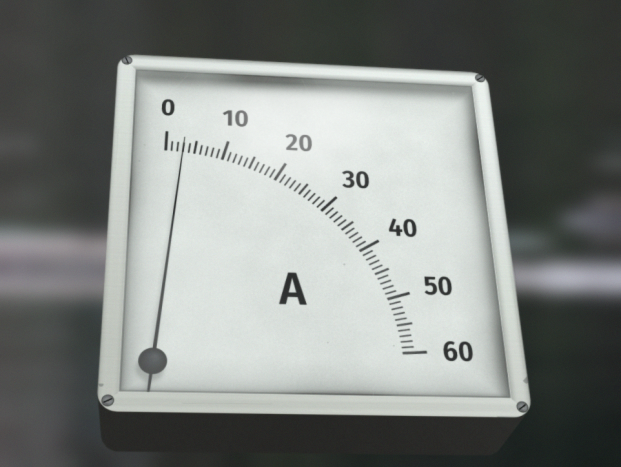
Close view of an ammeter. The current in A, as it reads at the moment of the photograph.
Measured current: 3 A
